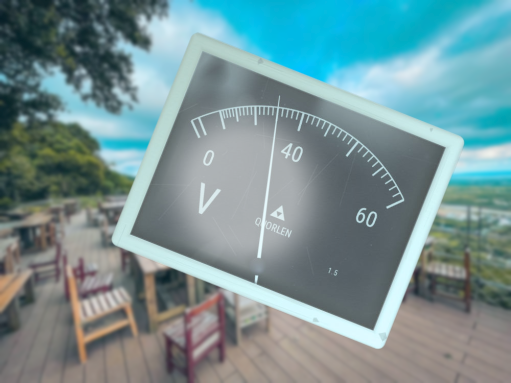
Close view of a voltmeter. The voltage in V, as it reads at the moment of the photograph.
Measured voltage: 35 V
